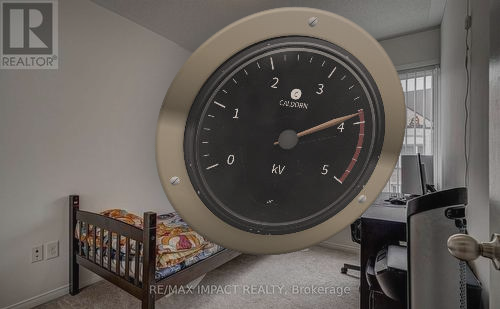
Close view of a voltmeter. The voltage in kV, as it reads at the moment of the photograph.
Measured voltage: 3.8 kV
